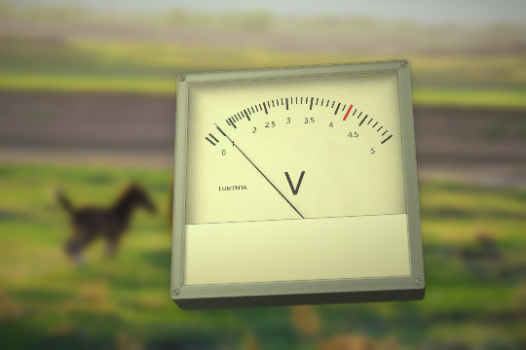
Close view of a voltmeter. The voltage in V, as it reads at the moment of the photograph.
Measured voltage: 1 V
